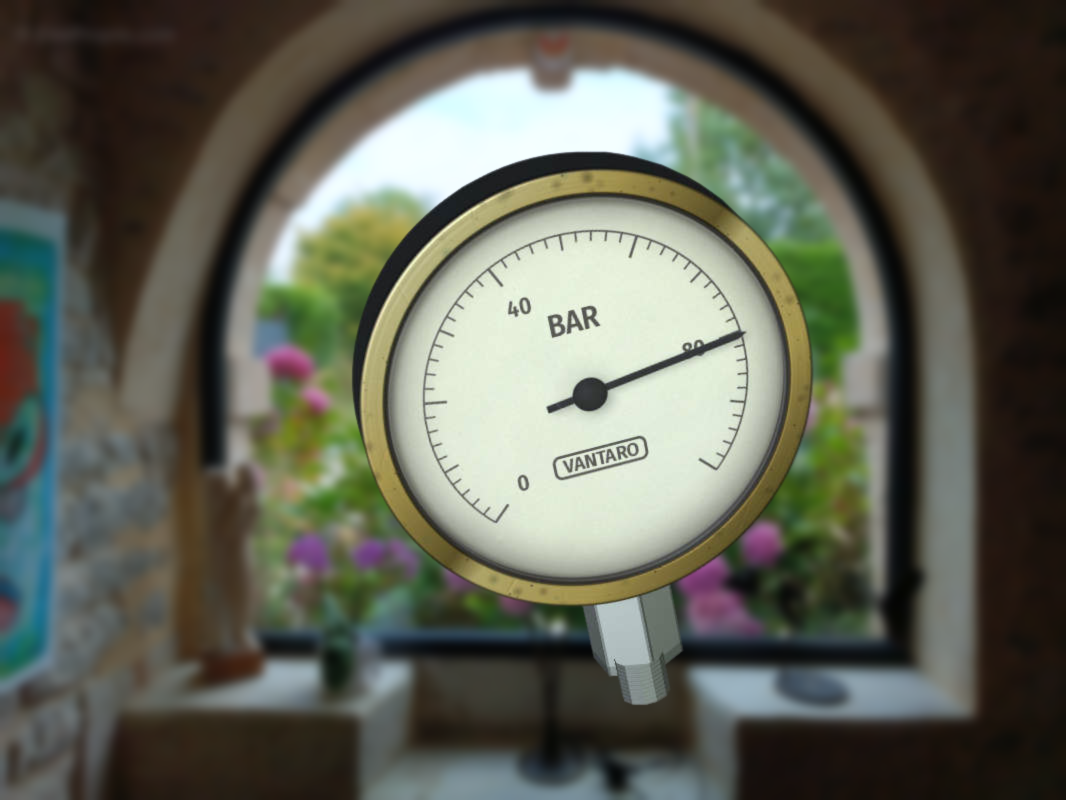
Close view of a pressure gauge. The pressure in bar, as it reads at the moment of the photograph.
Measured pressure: 80 bar
